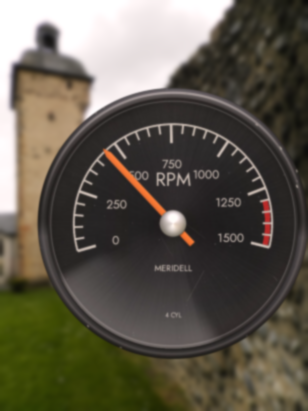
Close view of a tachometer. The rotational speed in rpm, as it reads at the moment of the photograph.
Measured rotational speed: 450 rpm
